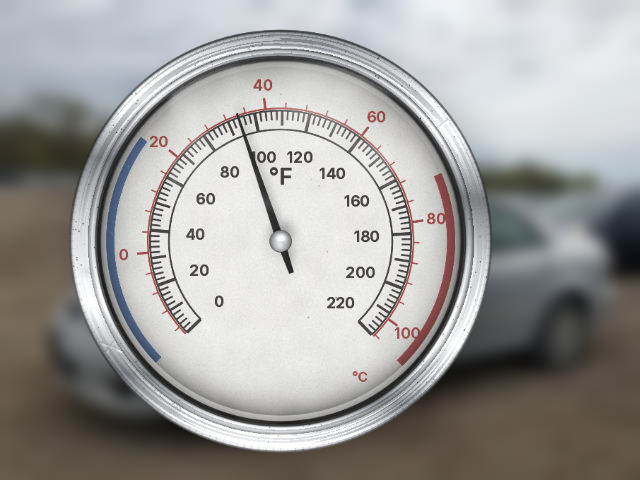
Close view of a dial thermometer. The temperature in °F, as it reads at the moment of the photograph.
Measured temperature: 94 °F
